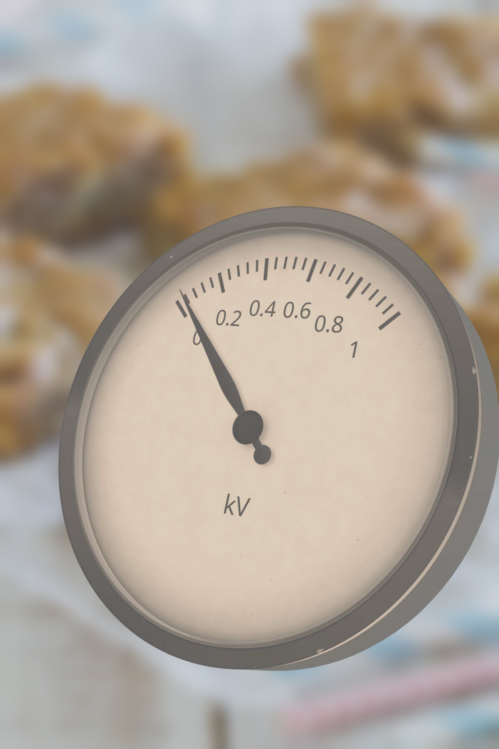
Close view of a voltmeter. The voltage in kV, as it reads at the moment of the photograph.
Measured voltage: 0.04 kV
